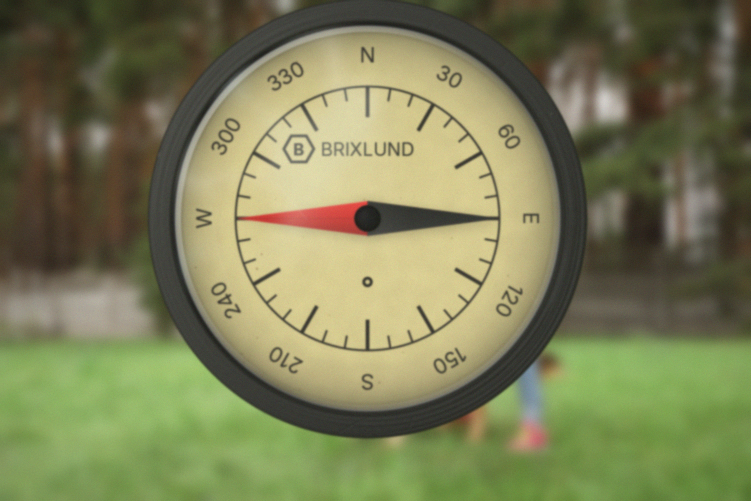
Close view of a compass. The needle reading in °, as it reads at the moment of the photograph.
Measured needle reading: 270 °
